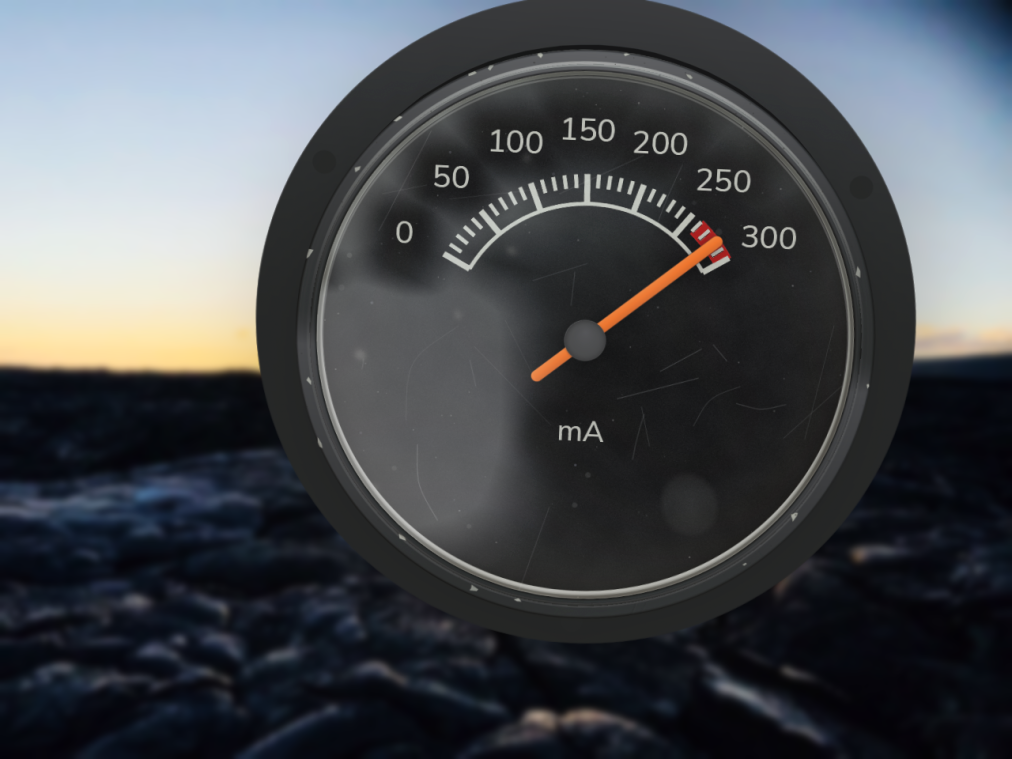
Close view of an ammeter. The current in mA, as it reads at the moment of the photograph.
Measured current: 280 mA
